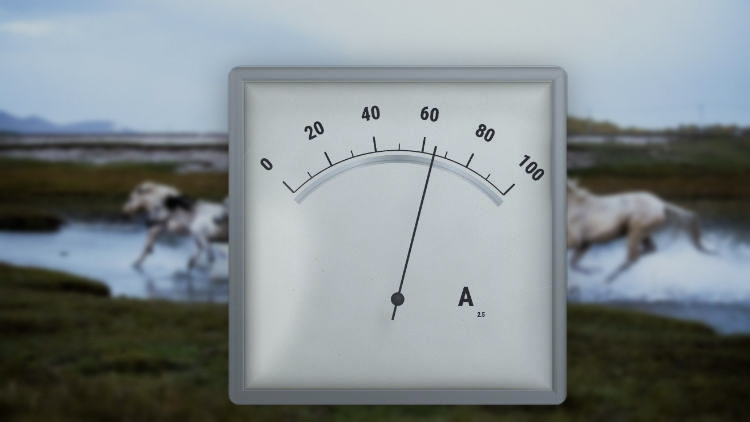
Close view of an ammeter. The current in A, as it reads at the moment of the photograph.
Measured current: 65 A
